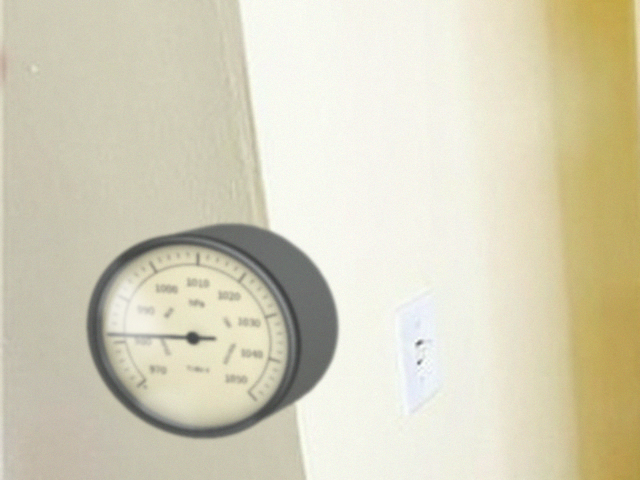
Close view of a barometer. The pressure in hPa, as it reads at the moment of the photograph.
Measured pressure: 982 hPa
